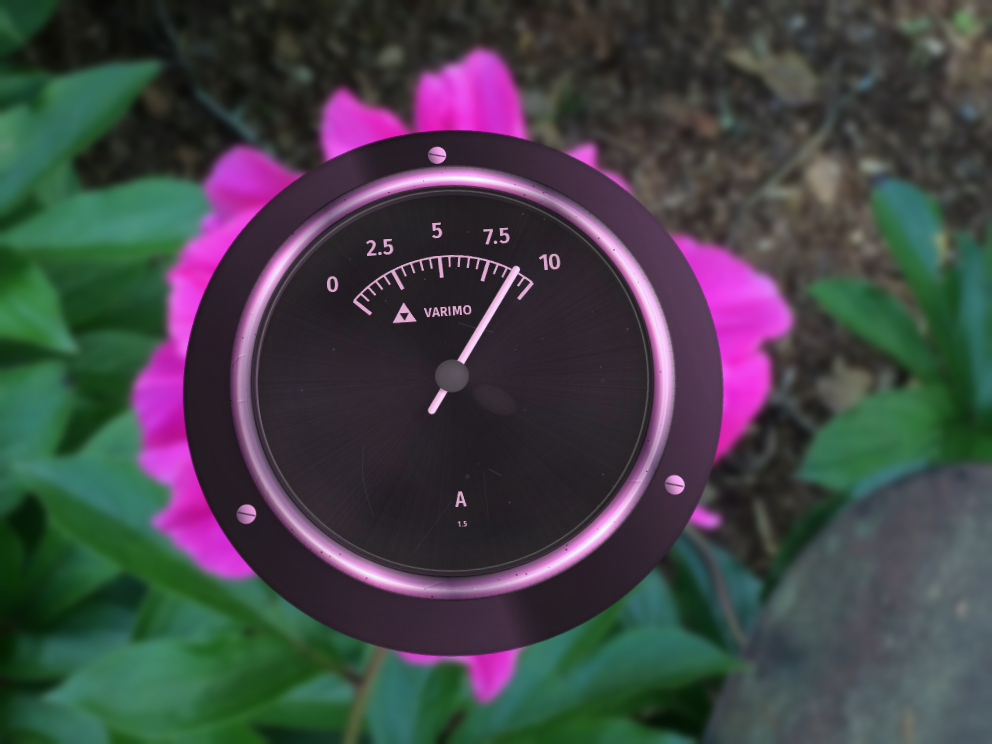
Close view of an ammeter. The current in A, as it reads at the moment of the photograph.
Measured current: 9 A
